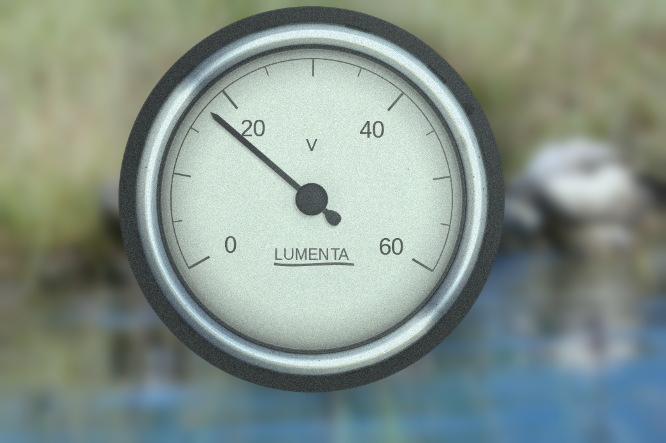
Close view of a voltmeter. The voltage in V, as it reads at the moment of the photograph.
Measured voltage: 17.5 V
